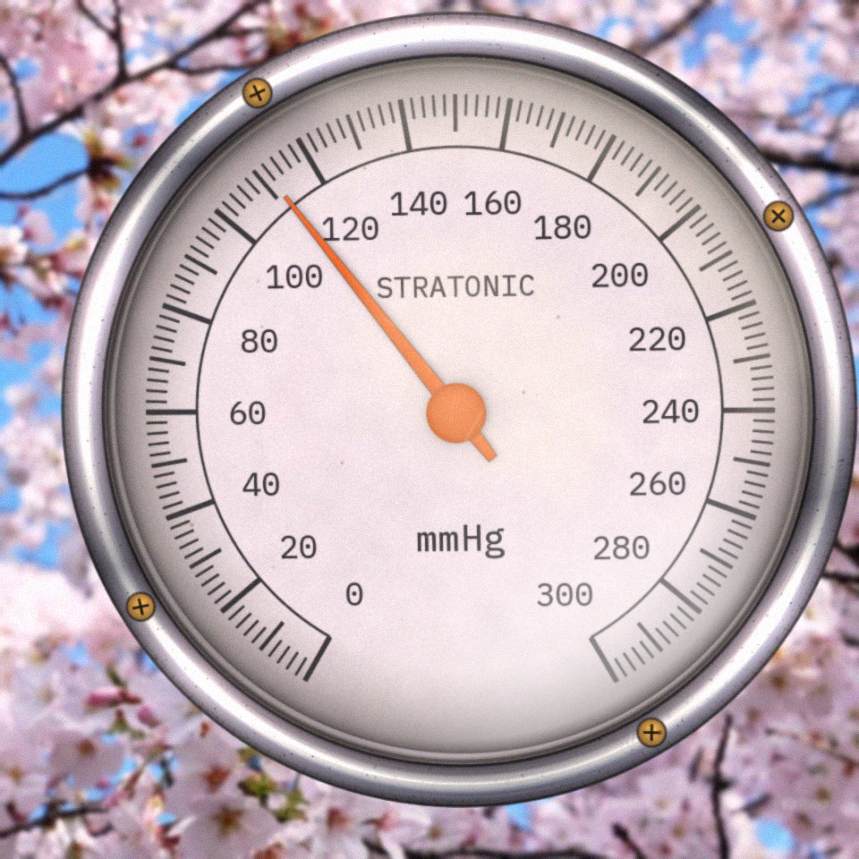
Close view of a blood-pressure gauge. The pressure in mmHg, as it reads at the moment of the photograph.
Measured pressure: 112 mmHg
